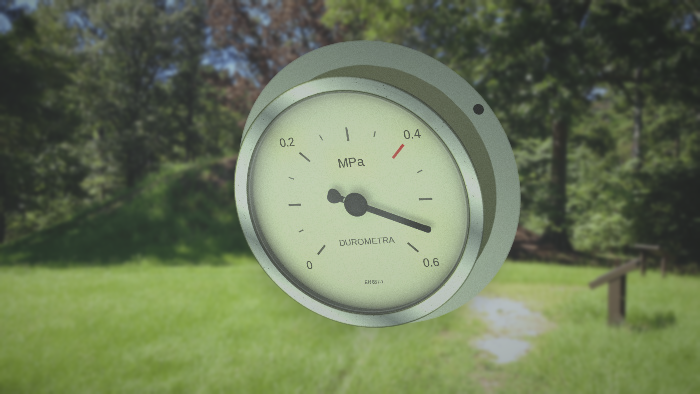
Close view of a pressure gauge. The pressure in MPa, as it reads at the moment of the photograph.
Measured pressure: 0.55 MPa
